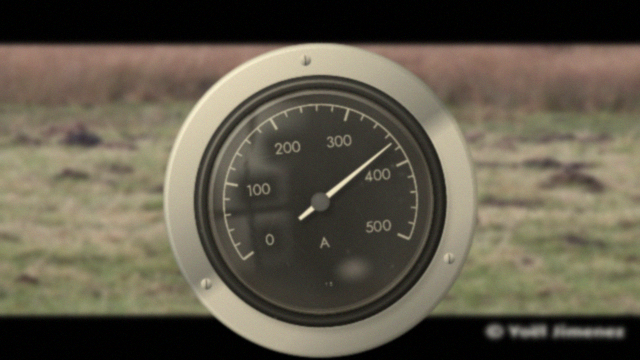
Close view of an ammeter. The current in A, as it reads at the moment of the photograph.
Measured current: 370 A
